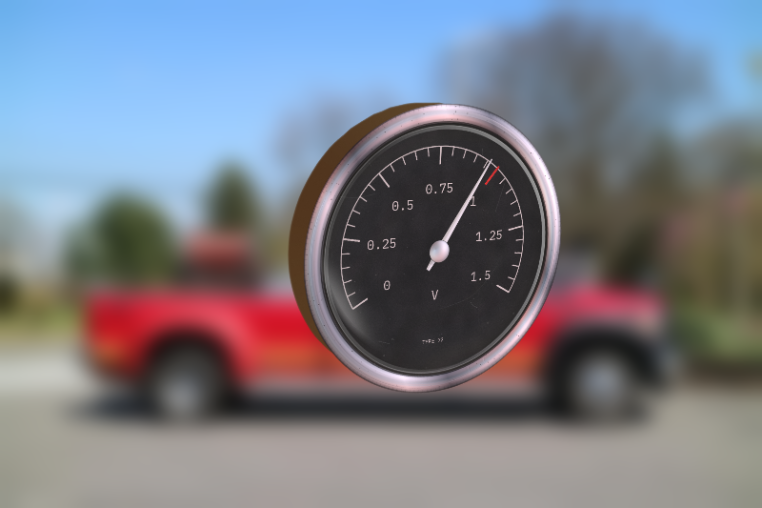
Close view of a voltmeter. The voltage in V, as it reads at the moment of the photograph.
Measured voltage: 0.95 V
